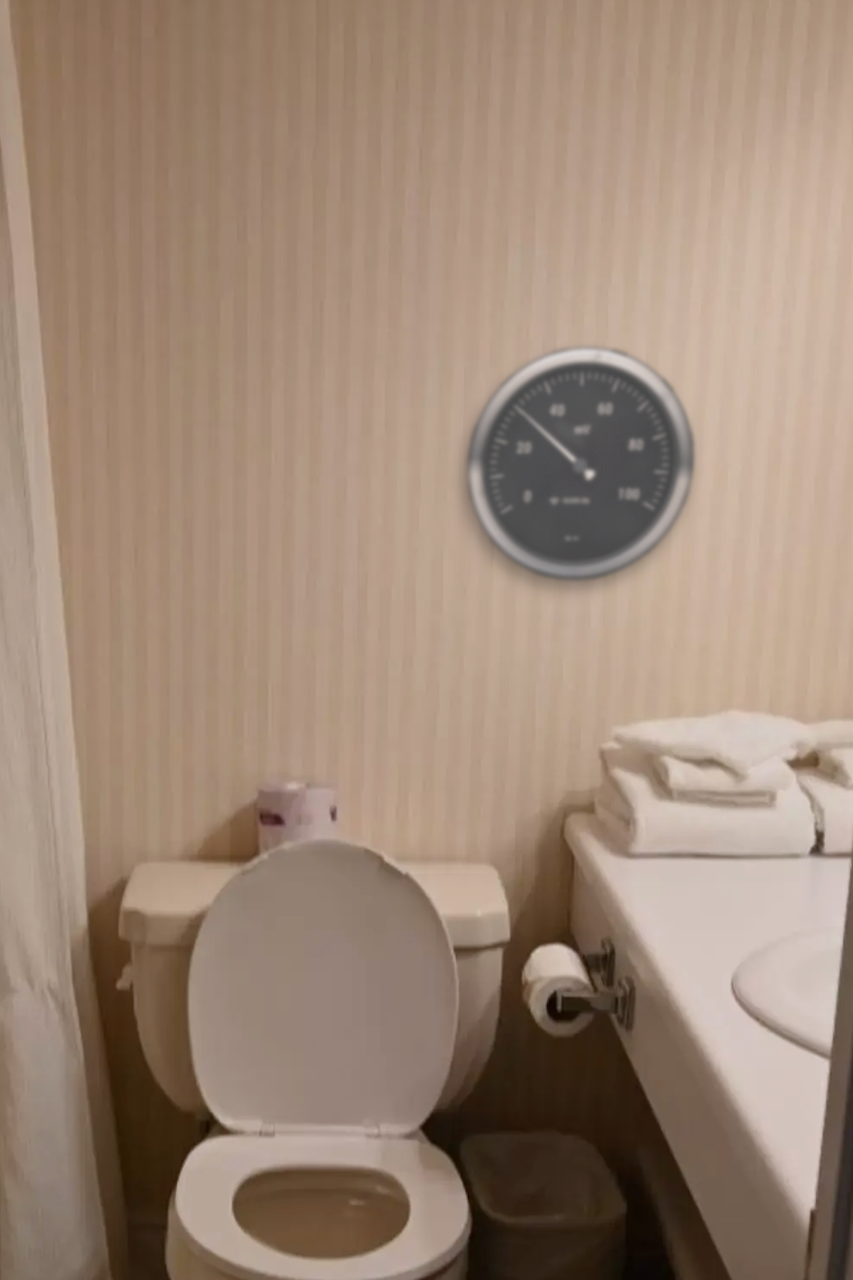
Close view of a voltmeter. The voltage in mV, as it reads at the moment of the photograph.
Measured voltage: 30 mV
